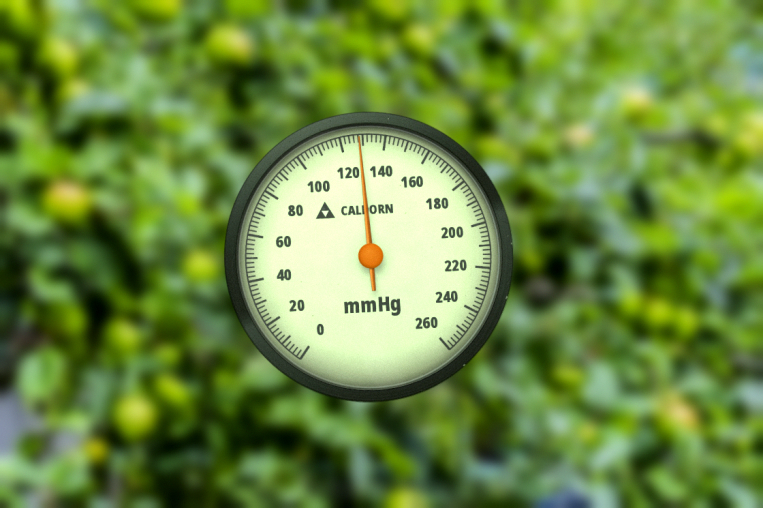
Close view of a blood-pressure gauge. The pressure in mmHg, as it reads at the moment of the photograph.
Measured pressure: 128 mmHg
